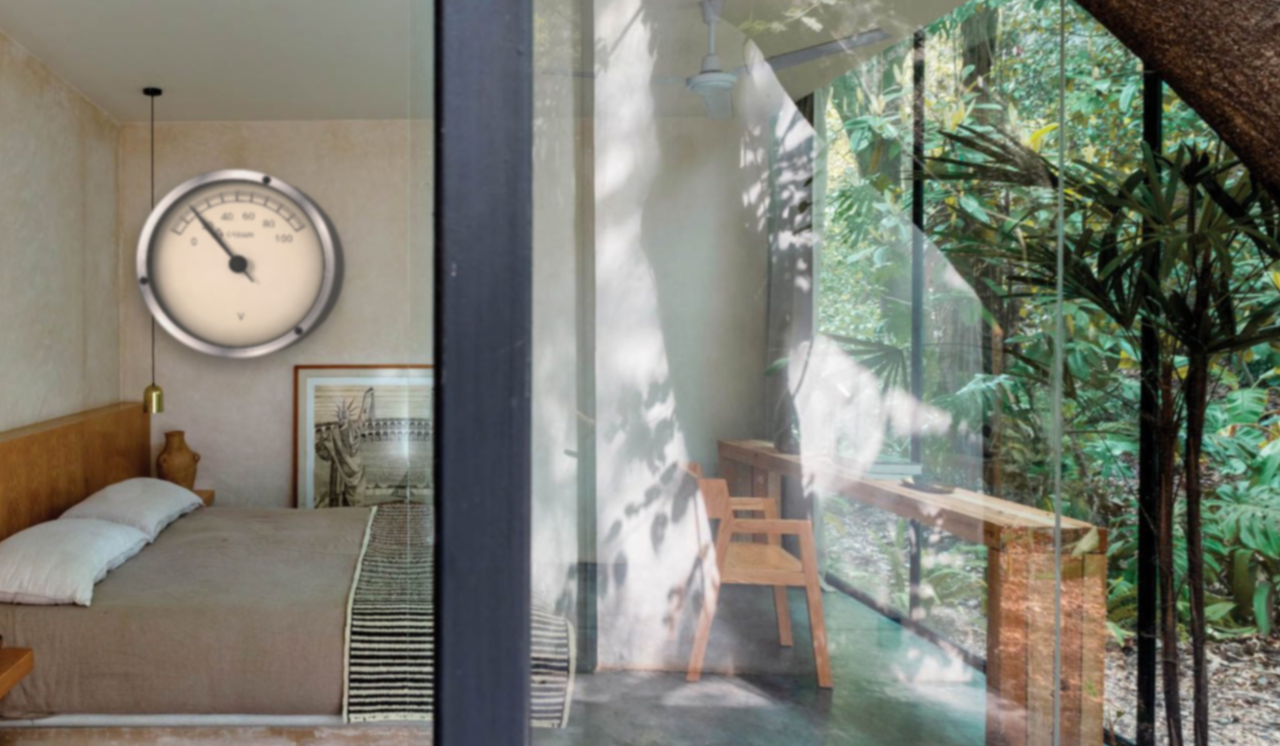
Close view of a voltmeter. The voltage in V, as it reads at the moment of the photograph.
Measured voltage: 20 V
